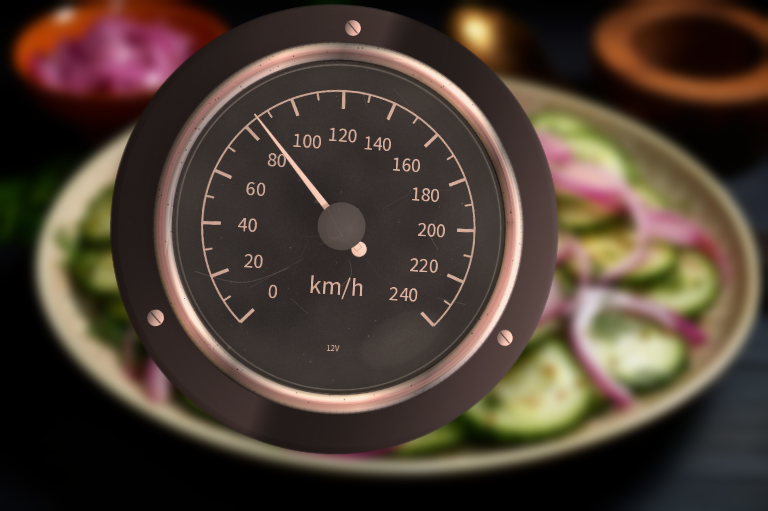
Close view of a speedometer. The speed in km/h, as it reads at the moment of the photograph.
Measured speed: 85 km/h
